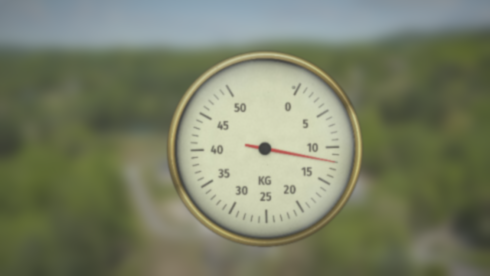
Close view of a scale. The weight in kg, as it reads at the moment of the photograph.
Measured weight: 12 kg
